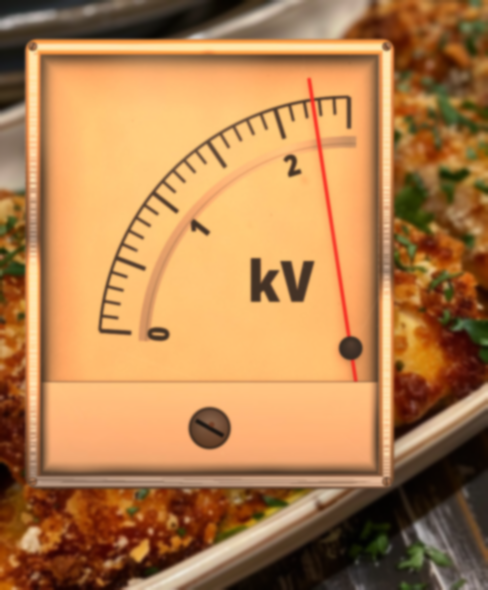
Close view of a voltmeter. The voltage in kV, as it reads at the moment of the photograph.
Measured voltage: 2.25 kV
